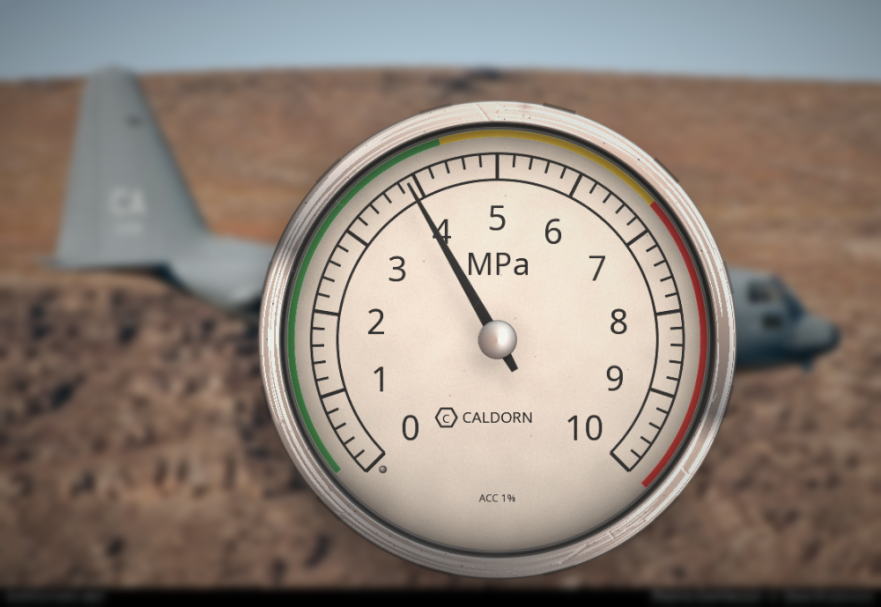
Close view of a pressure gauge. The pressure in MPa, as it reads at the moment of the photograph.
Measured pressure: 3.9 MPa
